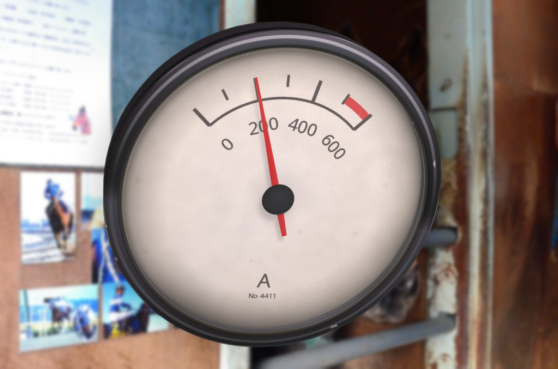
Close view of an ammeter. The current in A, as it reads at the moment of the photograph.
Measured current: 200 A
